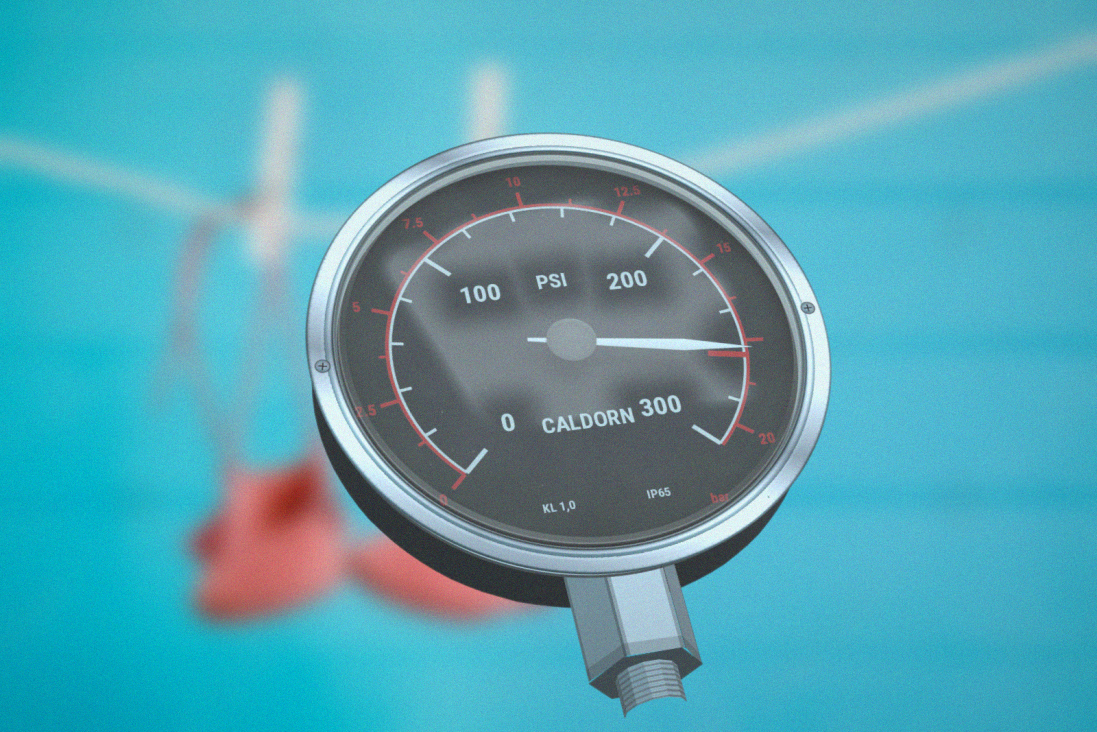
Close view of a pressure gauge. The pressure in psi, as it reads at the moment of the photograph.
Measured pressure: 260 psi
